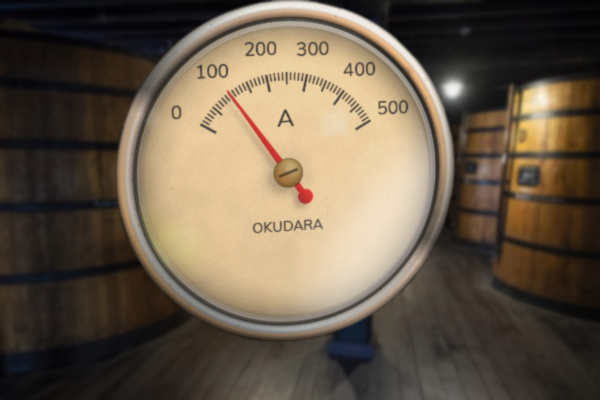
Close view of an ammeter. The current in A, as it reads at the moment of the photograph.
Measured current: 100 A
